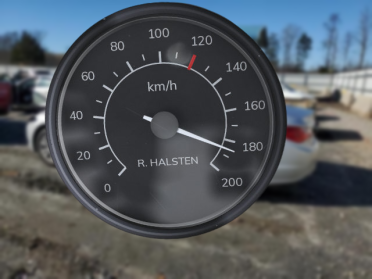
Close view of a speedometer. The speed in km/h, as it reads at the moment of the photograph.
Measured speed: 185 km/h
